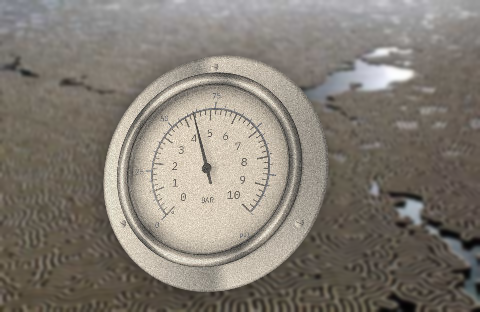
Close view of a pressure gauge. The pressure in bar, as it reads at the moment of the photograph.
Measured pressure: 4.4 bar
